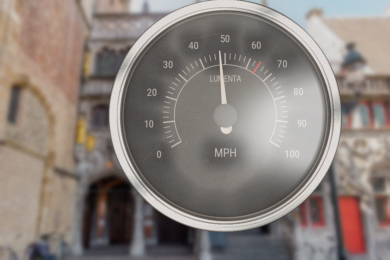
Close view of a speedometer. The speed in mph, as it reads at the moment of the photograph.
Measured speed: 48 mph
